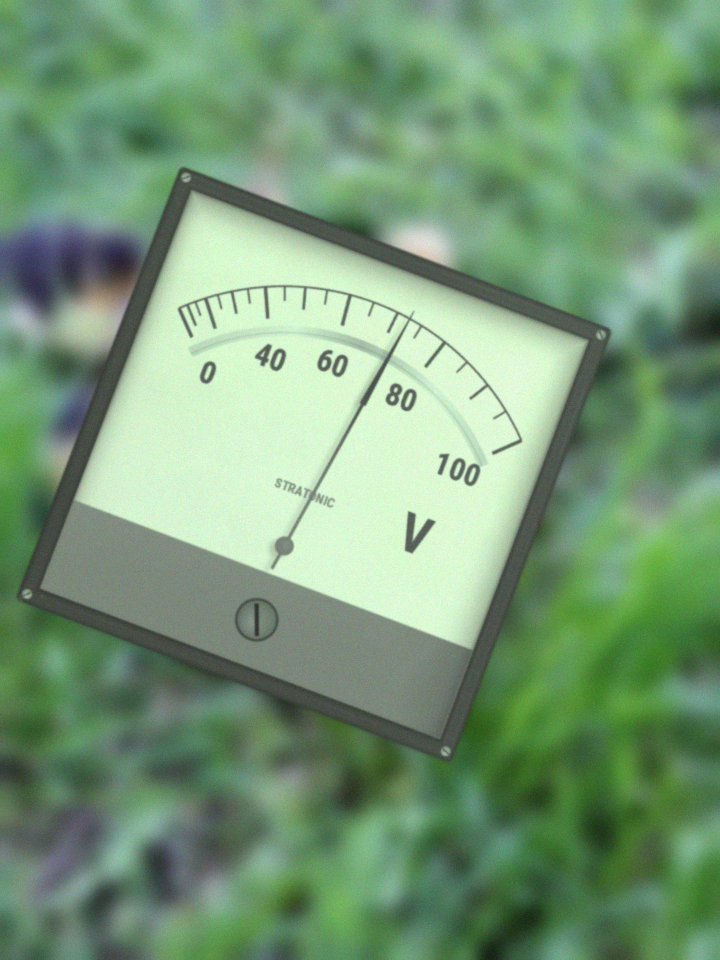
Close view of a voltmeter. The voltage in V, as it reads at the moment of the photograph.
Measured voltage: 72.5 V
